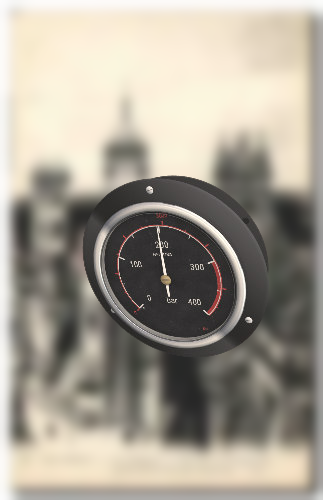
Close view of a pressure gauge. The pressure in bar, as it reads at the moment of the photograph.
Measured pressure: 200 bar
